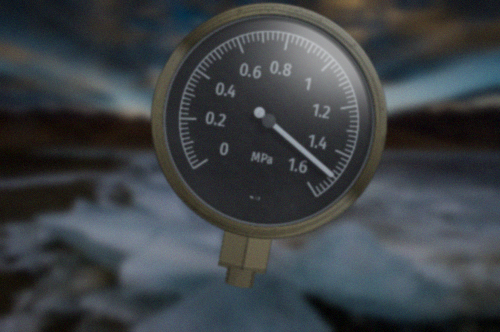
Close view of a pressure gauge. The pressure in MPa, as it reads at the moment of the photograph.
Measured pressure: 1.5 MPa
